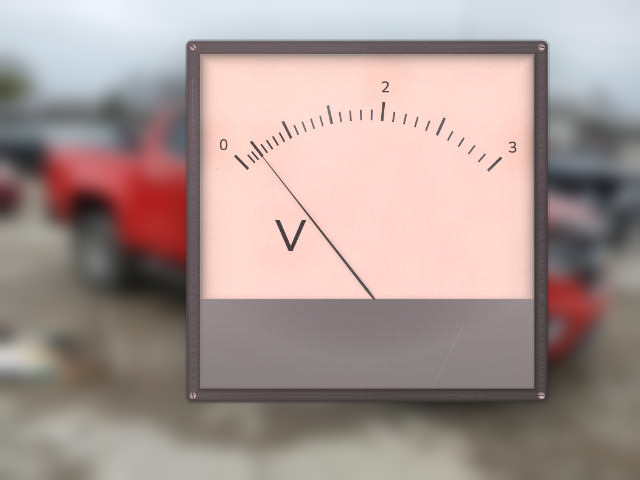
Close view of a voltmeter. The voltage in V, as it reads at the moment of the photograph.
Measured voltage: 0.5 V
